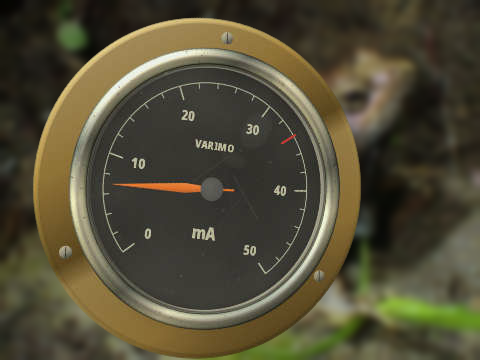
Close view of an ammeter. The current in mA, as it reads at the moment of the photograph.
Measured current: 7 mA
